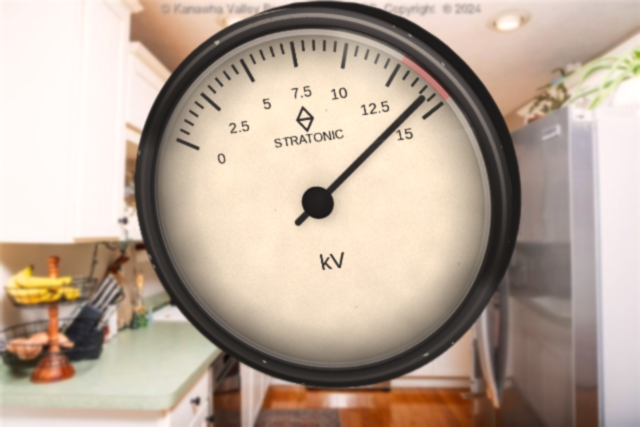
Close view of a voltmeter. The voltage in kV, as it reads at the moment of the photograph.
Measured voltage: 14.25 kV
